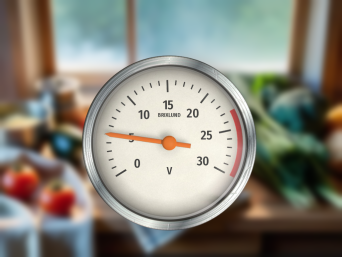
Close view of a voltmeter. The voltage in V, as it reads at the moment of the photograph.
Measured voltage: 5 V
